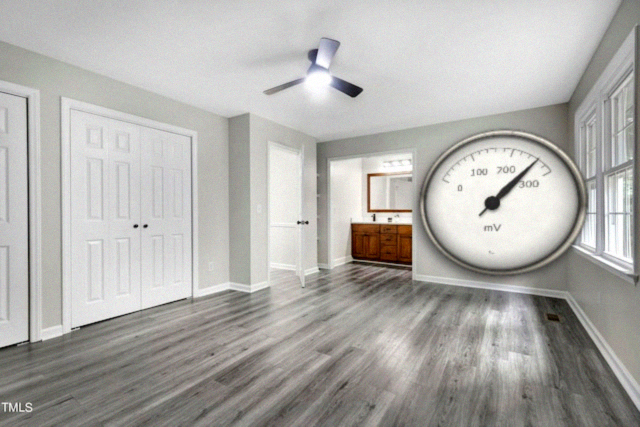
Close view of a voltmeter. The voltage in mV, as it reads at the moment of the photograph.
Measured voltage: 260 mV
